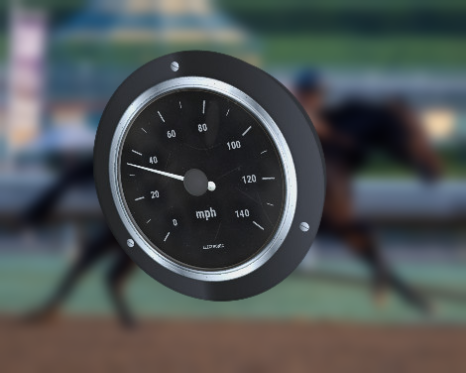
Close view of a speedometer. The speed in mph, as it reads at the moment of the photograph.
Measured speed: 35 mph
